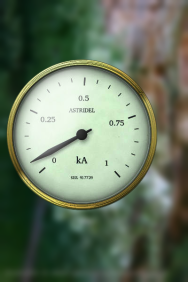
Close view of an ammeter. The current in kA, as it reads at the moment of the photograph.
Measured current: 0.05 kA
